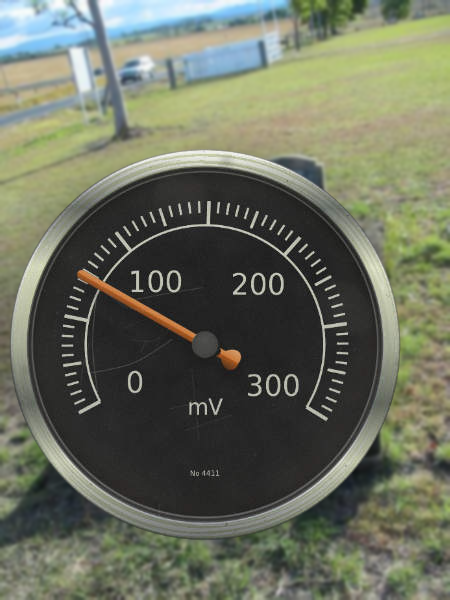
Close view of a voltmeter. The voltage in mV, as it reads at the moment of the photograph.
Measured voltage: 72.5 mV
